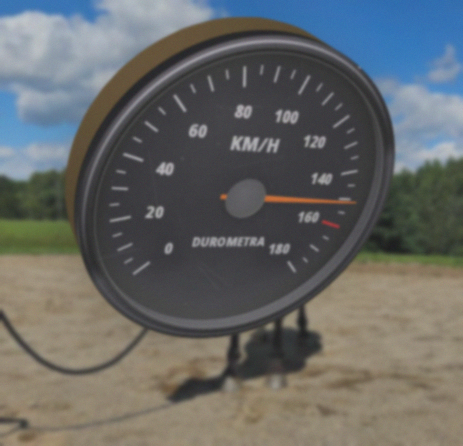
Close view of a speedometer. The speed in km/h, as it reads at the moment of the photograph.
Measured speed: 150 km/h
